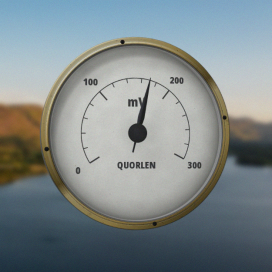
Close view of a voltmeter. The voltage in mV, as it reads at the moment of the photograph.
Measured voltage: 170 mV
